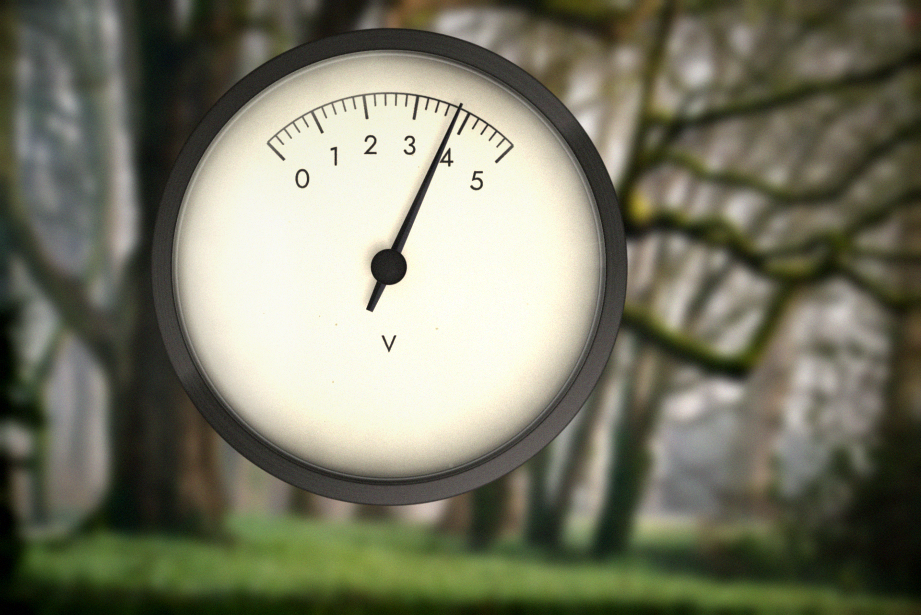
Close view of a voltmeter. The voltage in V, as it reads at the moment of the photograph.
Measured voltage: 3.8 V
